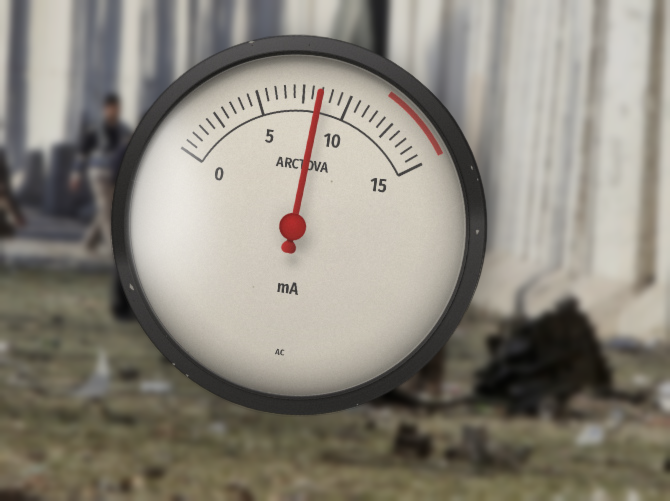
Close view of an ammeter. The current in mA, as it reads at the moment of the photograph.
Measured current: 8.5 mA
